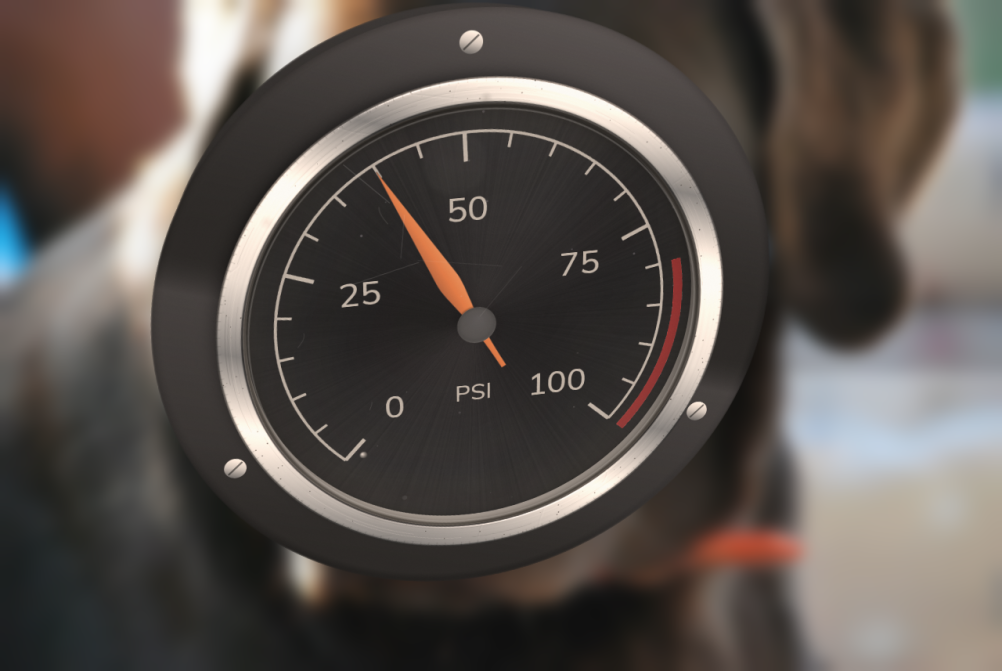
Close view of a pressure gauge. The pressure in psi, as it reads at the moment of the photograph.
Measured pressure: 40 psi
